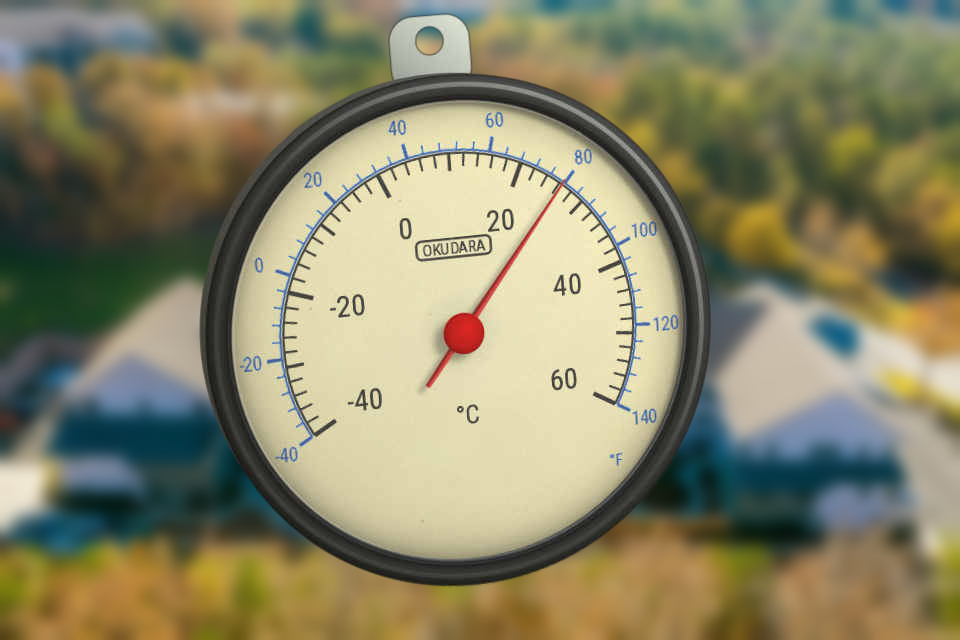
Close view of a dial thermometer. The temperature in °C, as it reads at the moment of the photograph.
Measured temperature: 26 °C
